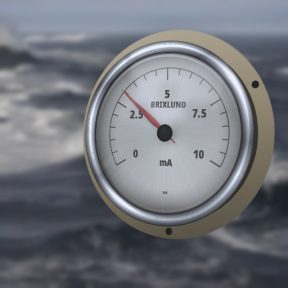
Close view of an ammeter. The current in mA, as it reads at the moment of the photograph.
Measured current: 3 mA
